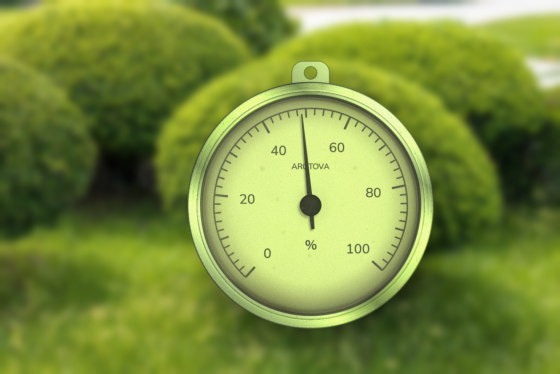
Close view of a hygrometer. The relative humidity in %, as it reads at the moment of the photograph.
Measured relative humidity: 49 %
